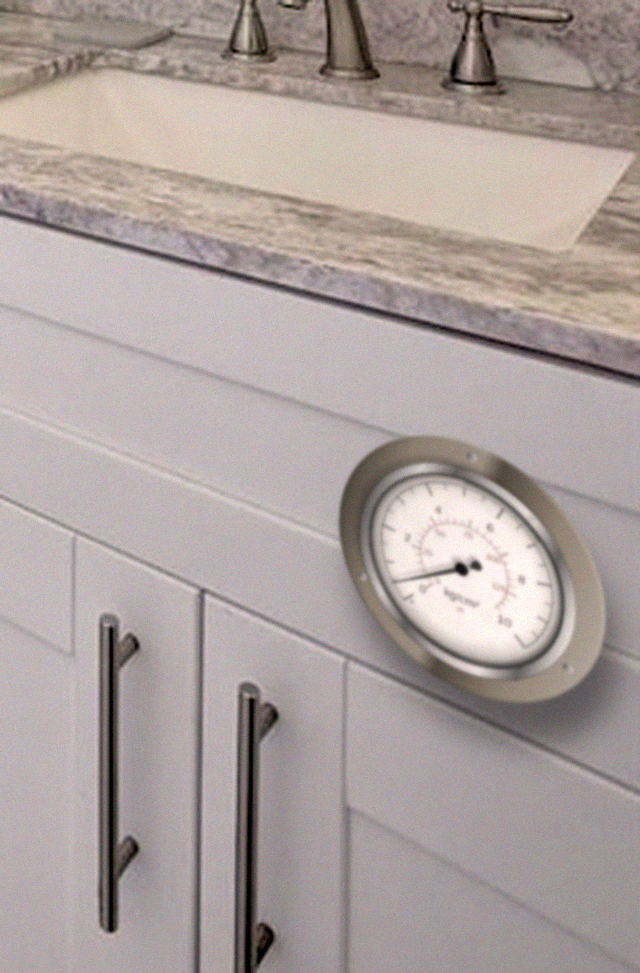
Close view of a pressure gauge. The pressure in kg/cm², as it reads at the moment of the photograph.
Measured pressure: 0.5 kg/cm²
